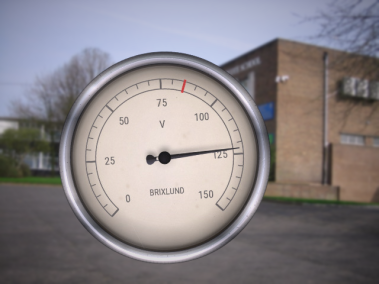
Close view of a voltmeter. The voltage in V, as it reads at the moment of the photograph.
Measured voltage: 122.5 V
